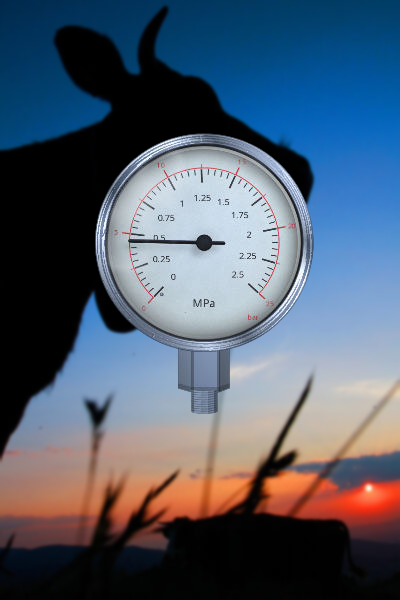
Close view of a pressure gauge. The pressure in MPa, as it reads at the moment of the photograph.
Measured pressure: 0.45 MPa
